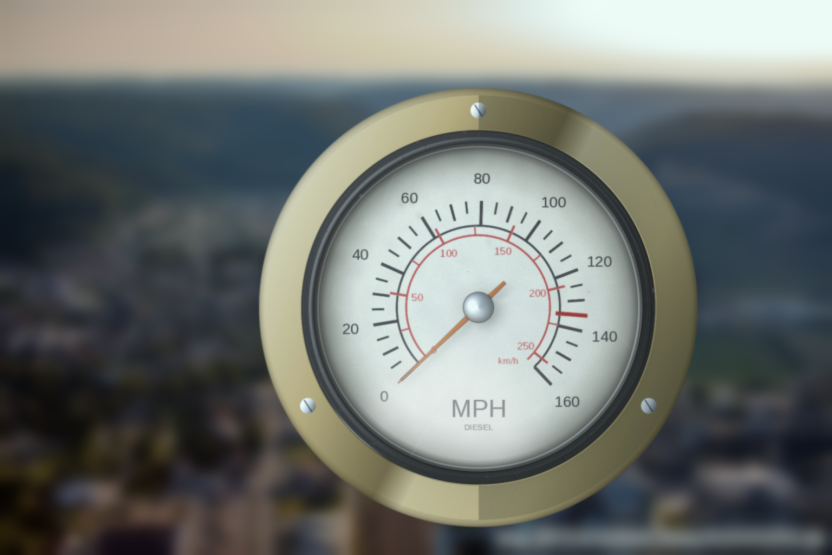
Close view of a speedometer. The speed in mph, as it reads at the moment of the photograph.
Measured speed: 0 mph
